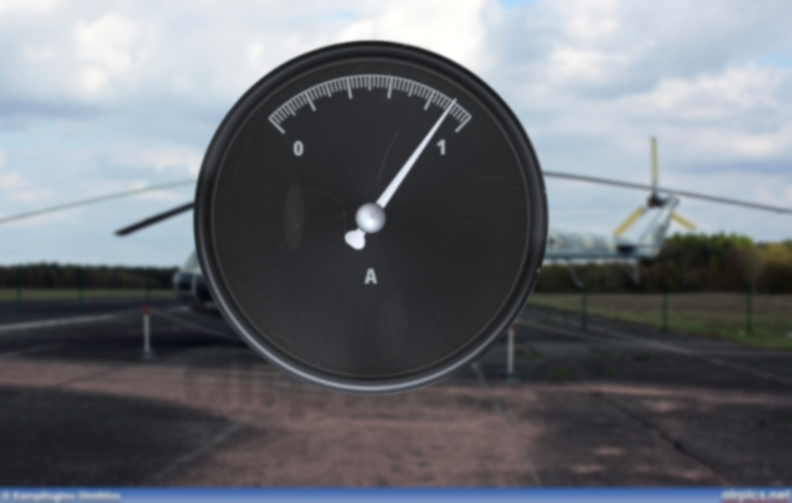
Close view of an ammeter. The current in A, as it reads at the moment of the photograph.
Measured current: 0.9 A
